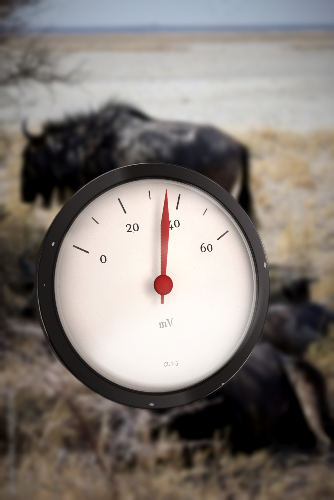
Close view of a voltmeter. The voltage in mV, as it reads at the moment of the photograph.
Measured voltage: 35 mV
